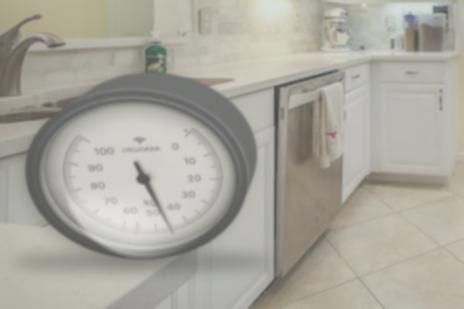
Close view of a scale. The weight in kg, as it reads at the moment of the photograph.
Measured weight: 45 kg
